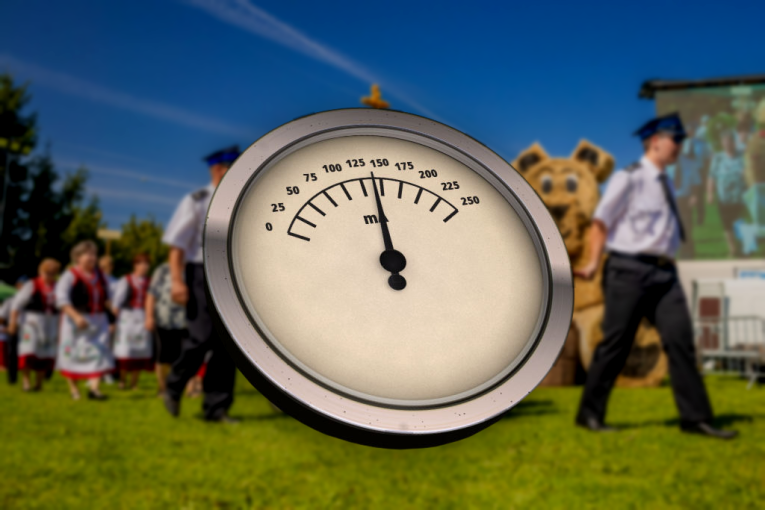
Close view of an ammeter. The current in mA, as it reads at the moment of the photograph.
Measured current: 137.5 mA
